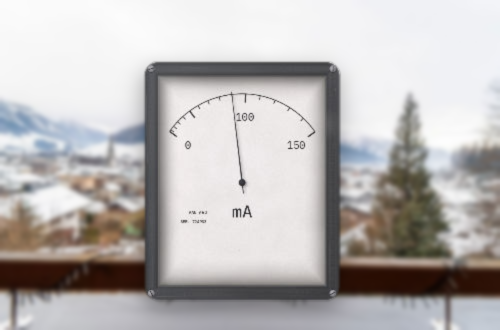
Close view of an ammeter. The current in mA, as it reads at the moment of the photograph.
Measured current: 90 mA
